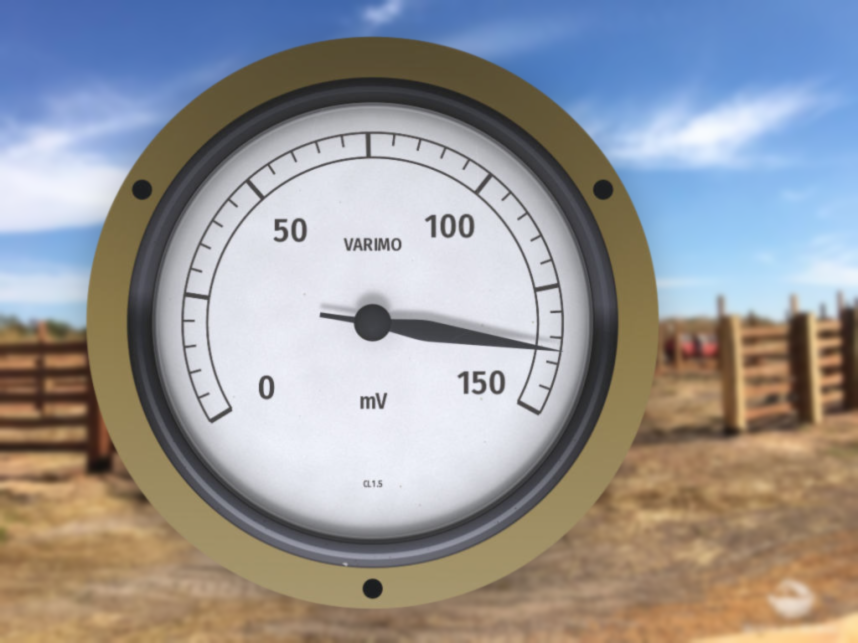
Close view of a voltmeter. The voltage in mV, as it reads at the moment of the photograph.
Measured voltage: 137.5 mV
